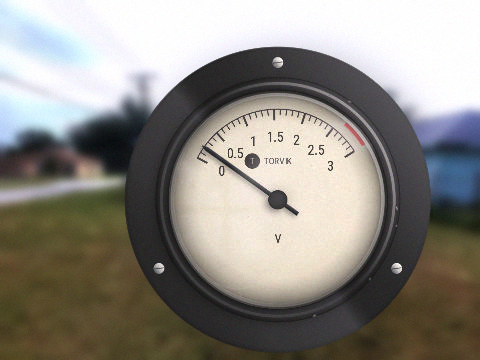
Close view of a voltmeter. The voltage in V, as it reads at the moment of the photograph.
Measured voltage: 0.2 V
